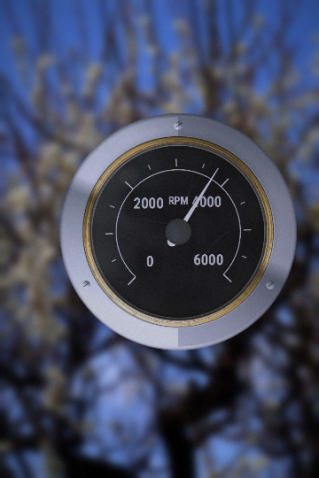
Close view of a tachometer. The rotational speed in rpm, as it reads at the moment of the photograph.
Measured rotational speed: 3750 rpm
